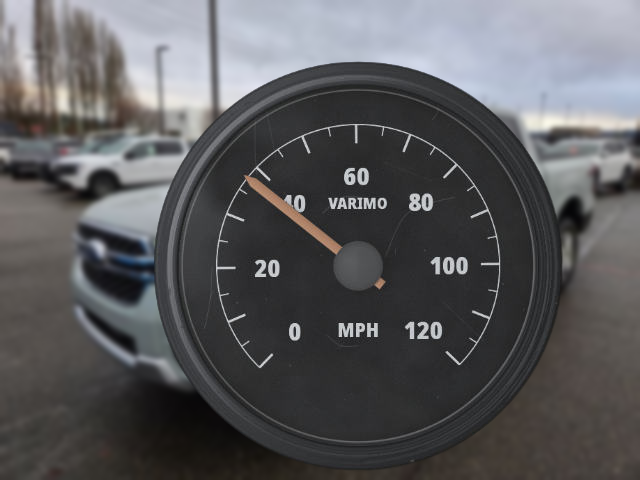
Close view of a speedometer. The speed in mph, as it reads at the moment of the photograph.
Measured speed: 37.5 mph
